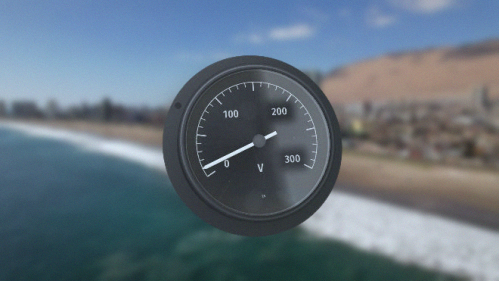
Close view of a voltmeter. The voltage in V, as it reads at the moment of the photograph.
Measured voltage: 10 V
